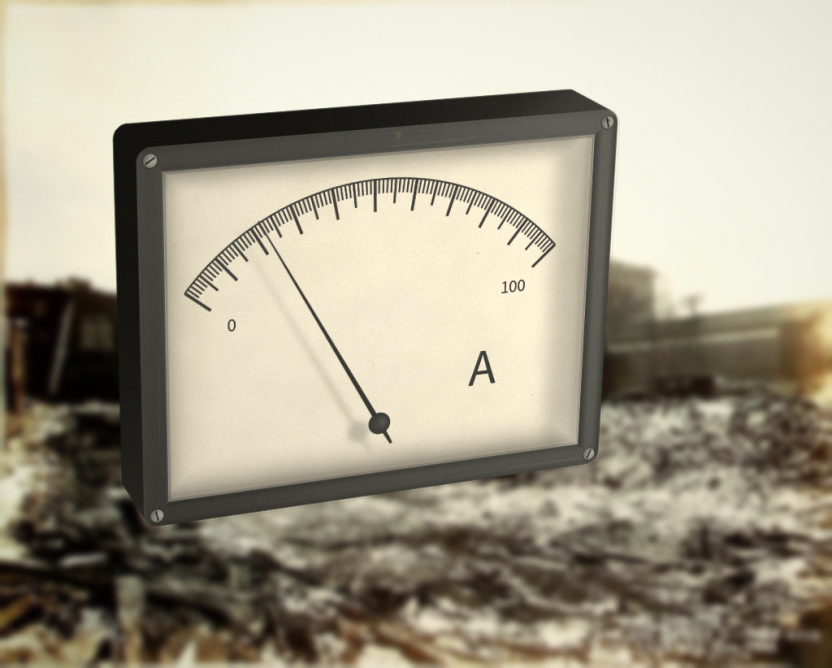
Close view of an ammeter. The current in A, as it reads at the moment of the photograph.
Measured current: 22 A
